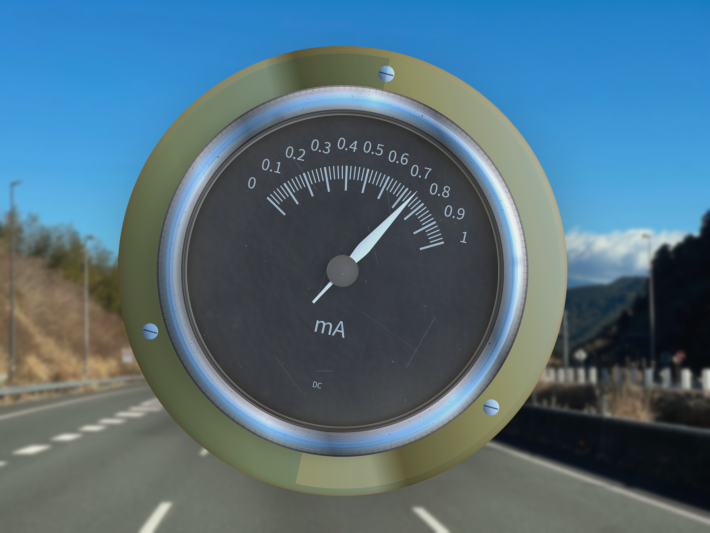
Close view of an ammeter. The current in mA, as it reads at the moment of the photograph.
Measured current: 0.74 mA
